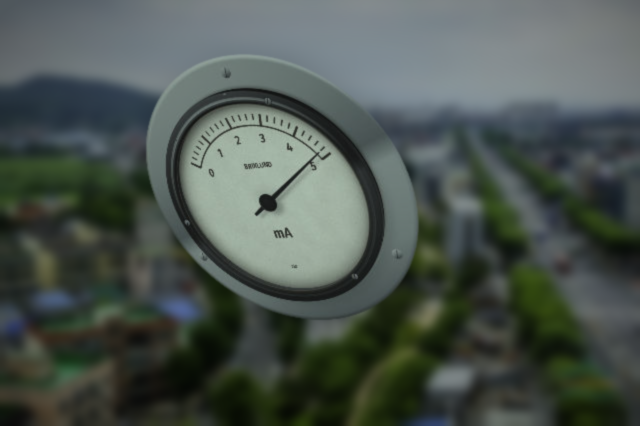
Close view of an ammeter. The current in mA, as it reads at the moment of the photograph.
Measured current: 4.8 mA
